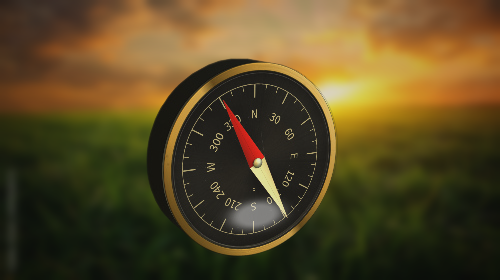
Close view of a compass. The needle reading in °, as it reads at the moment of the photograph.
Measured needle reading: 330 °
